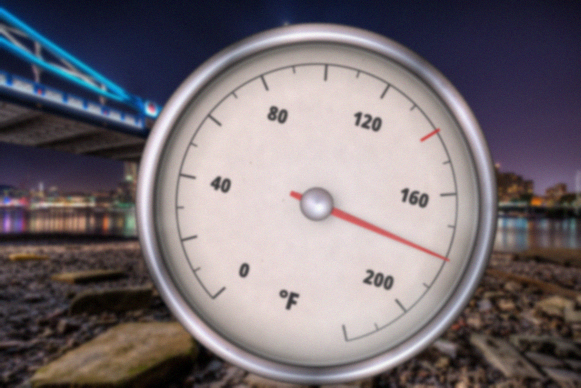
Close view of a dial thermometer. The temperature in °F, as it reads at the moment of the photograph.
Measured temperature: 180 °F
